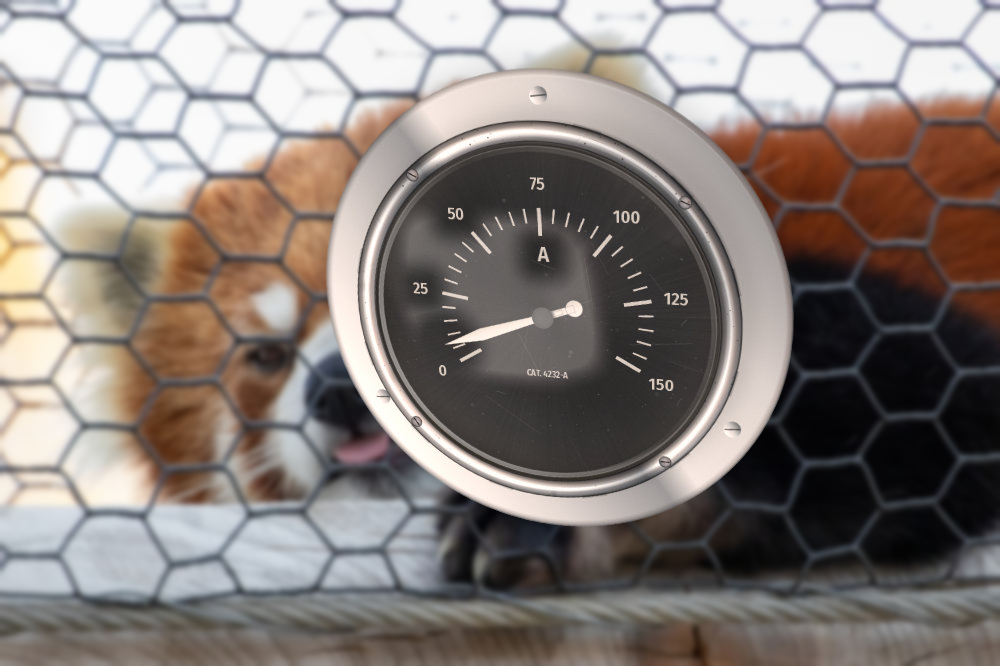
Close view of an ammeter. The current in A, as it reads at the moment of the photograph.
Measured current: 7.5 A
